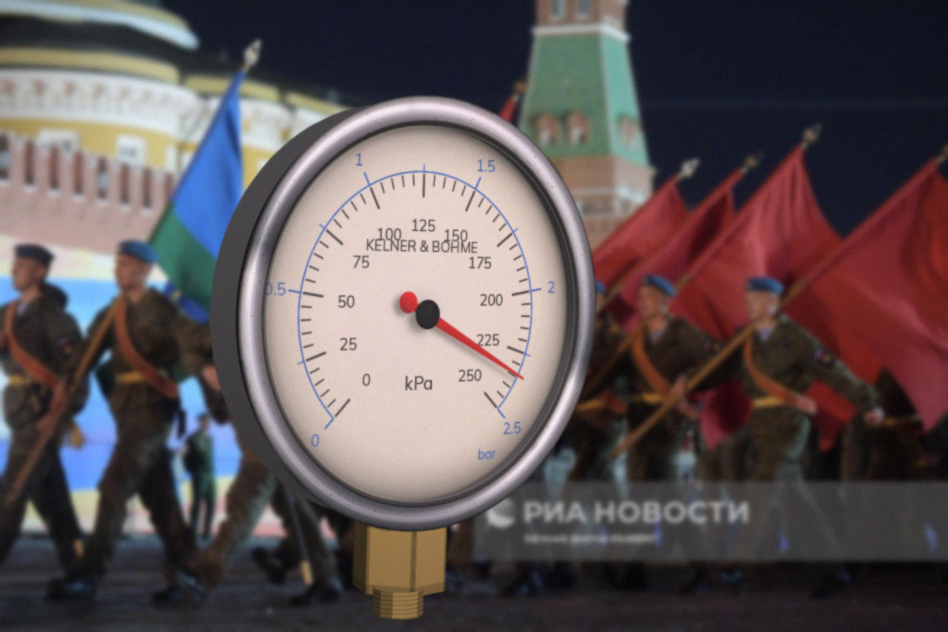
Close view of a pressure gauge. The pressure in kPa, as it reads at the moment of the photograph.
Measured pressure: 235 kPa
